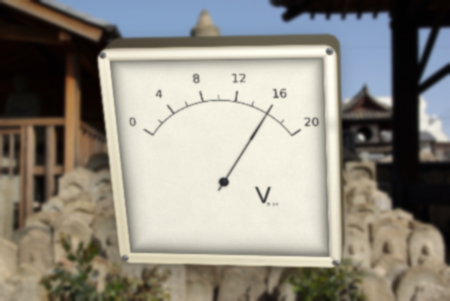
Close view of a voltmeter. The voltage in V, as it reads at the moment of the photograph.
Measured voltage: 16 V
